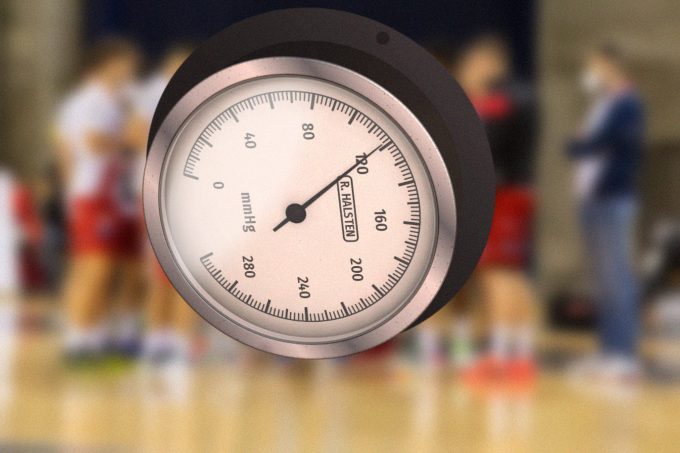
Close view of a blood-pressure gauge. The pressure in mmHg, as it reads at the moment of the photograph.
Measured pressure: 118 mmHg
